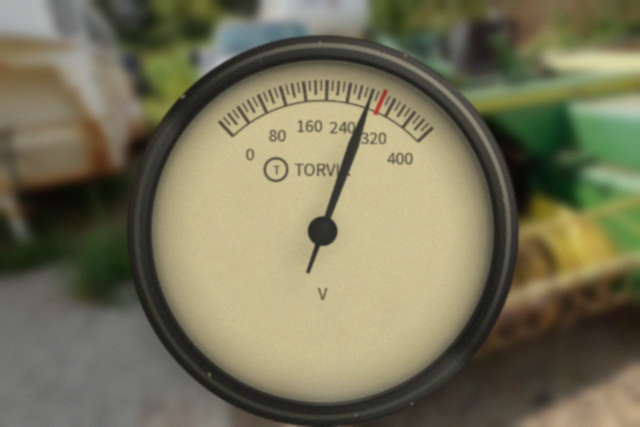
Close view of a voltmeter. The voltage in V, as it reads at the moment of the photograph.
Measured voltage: 280 V
